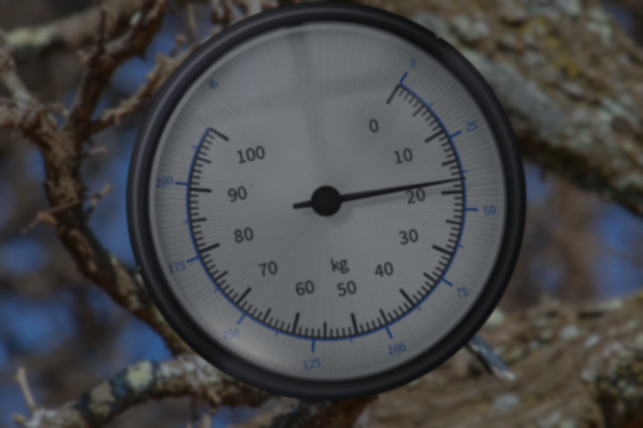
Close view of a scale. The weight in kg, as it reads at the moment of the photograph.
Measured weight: 18 kg
